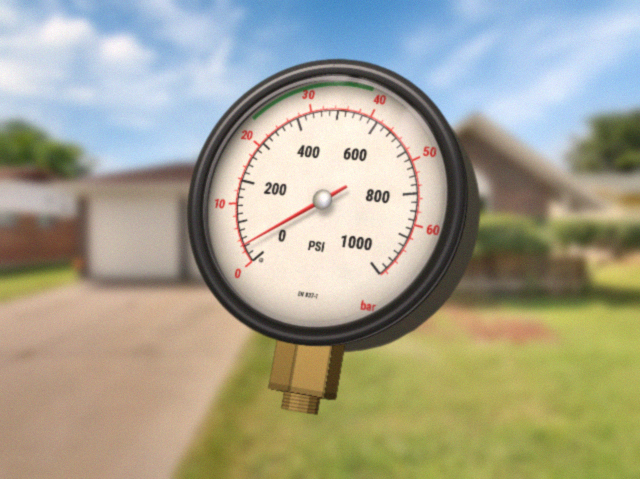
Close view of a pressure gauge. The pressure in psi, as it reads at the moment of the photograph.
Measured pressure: 40 psi
